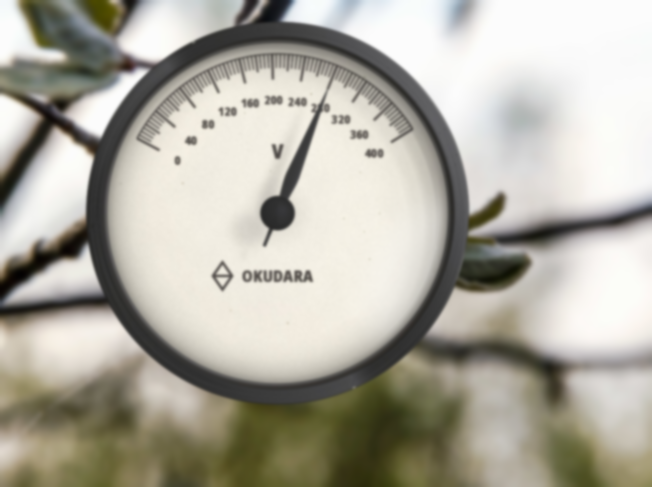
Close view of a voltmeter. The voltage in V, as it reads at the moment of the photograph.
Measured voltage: 280 V
